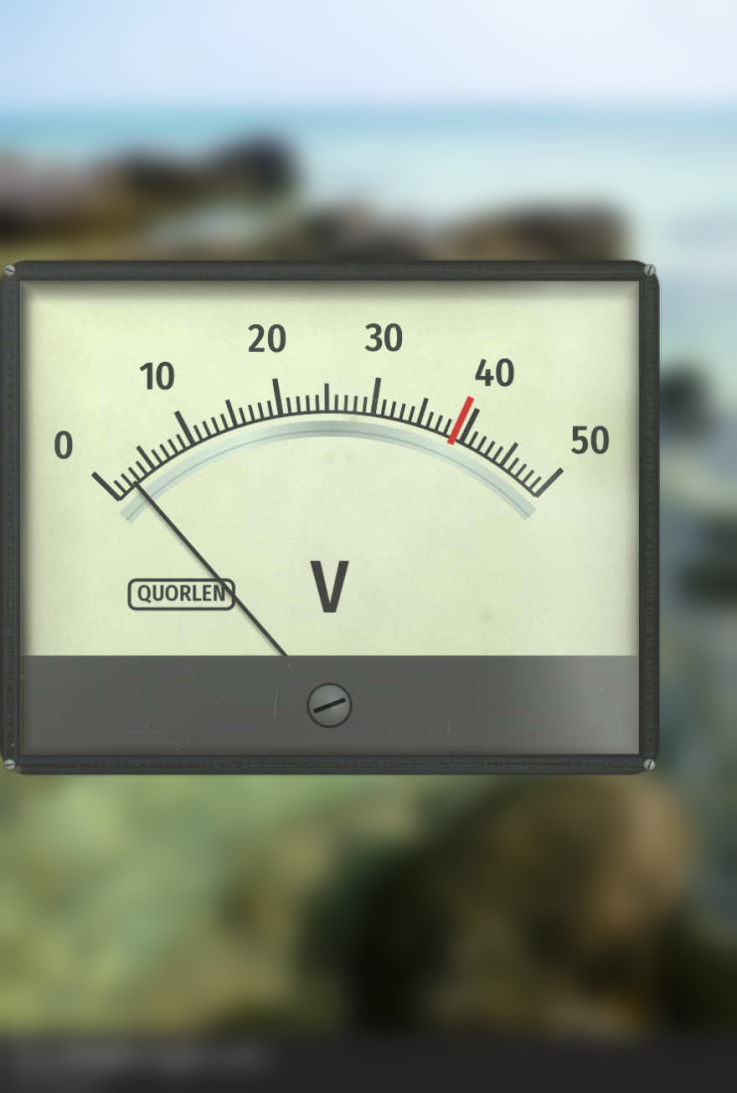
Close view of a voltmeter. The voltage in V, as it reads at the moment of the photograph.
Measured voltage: 2.5 V
